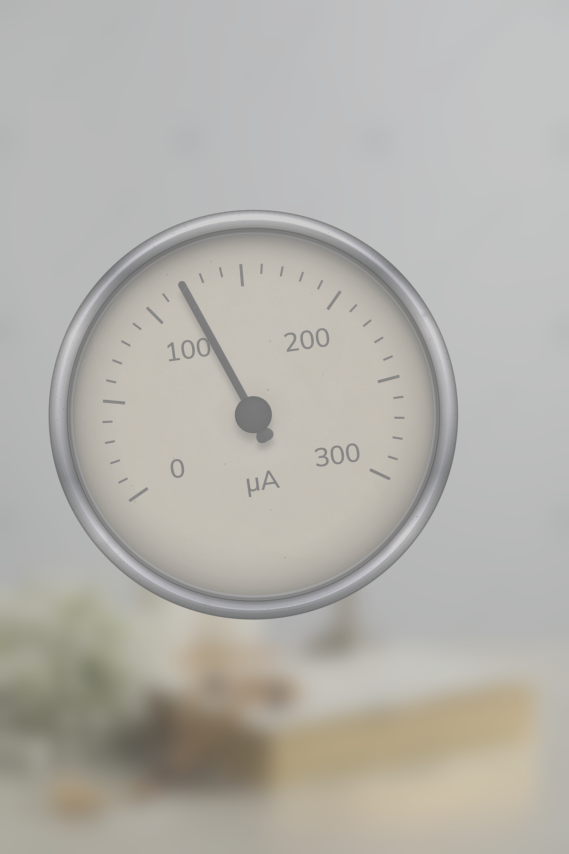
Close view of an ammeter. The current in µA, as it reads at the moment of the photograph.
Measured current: 120 µA
